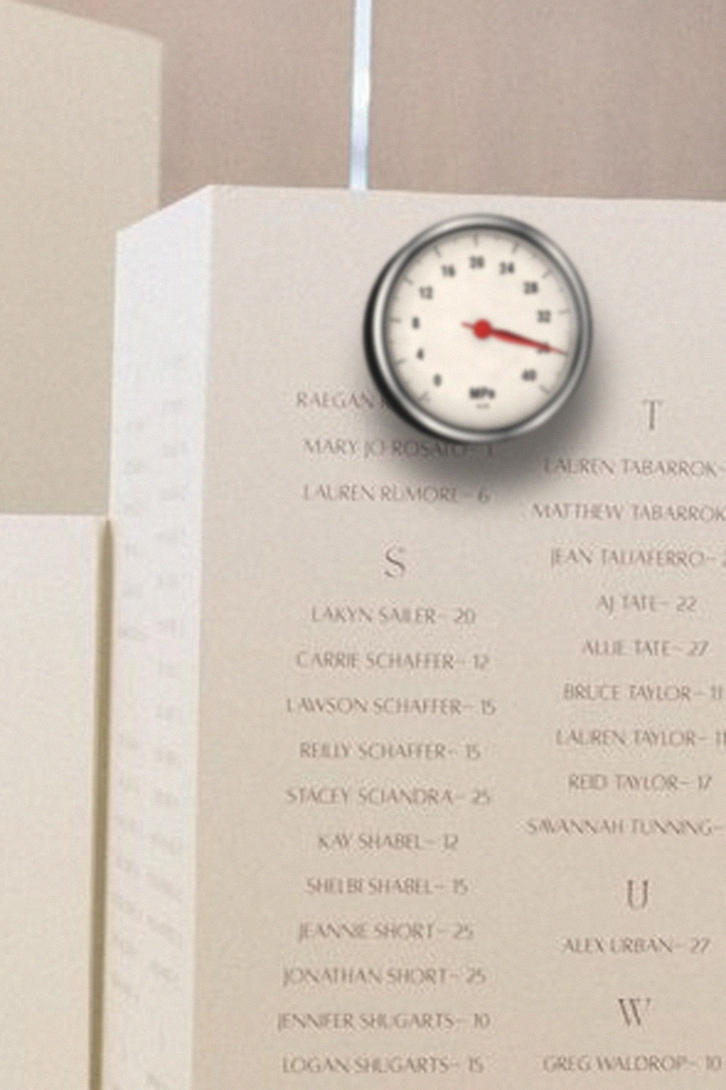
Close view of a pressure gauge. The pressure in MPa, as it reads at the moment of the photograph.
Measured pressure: 36 MPa
